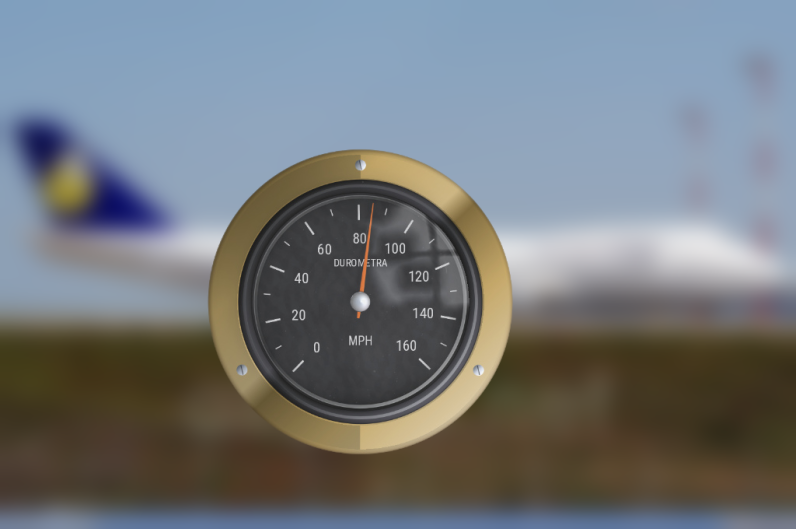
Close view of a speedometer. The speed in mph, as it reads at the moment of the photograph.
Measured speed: 85 mph
